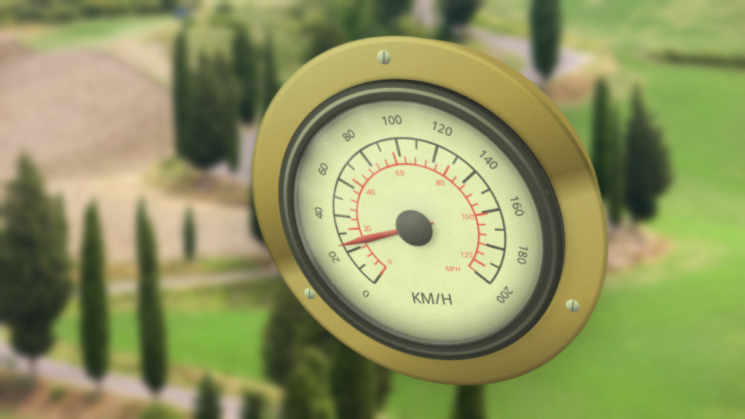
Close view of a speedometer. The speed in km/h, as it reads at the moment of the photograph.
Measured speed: 25 km/h
